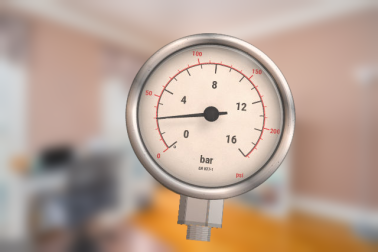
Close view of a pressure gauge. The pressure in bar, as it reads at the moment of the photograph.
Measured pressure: 2 bar
